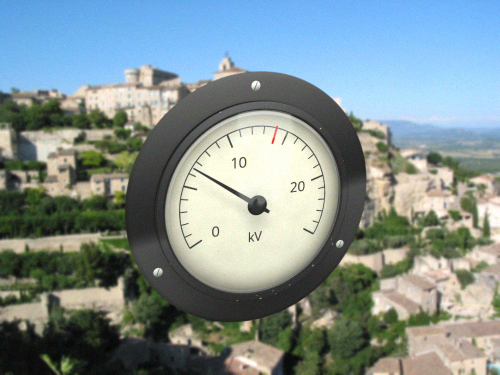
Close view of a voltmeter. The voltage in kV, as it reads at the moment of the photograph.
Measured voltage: 6.5 kV
